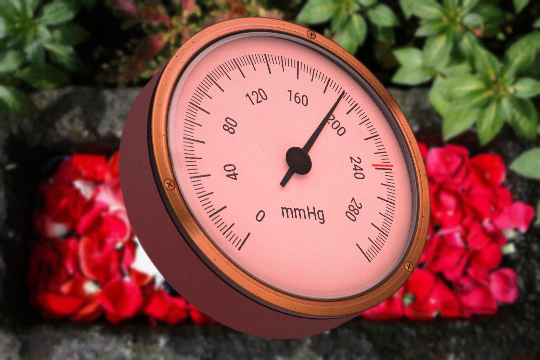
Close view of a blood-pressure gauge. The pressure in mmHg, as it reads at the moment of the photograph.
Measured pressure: 190 mmHg
